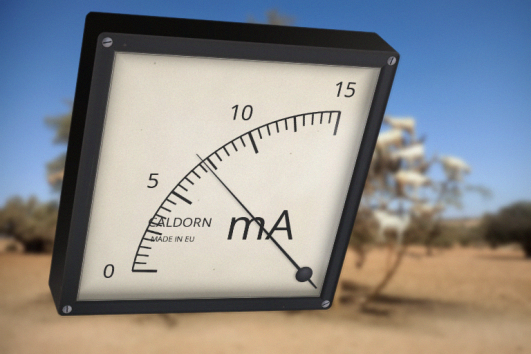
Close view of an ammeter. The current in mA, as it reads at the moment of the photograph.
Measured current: 7.25 mA
